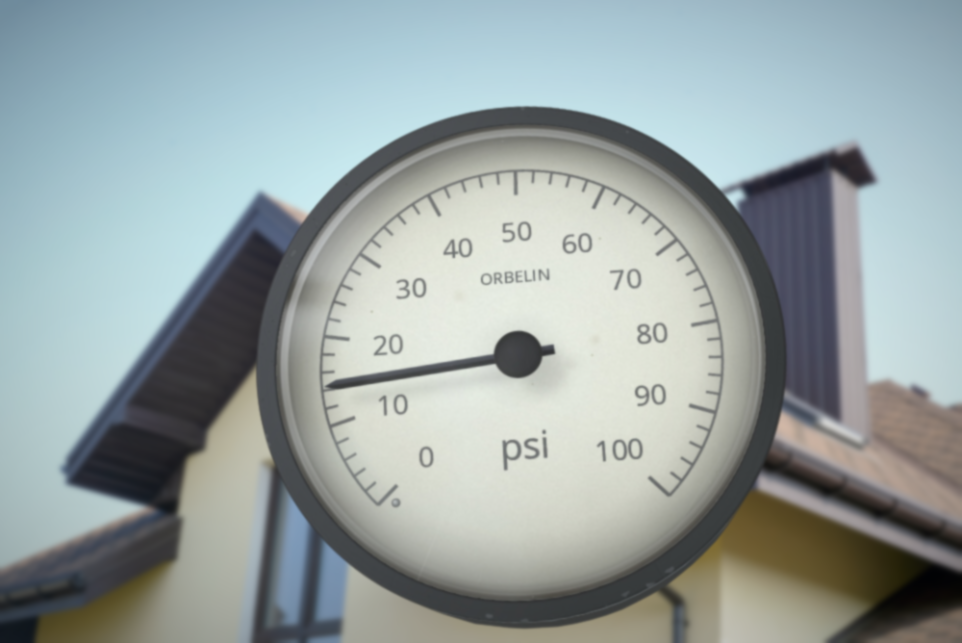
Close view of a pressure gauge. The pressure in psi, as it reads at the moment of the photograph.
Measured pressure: 14 psi
